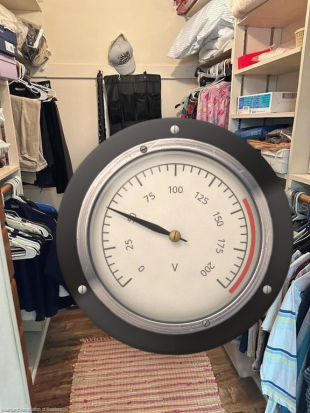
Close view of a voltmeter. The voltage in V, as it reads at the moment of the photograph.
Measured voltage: 50 V
